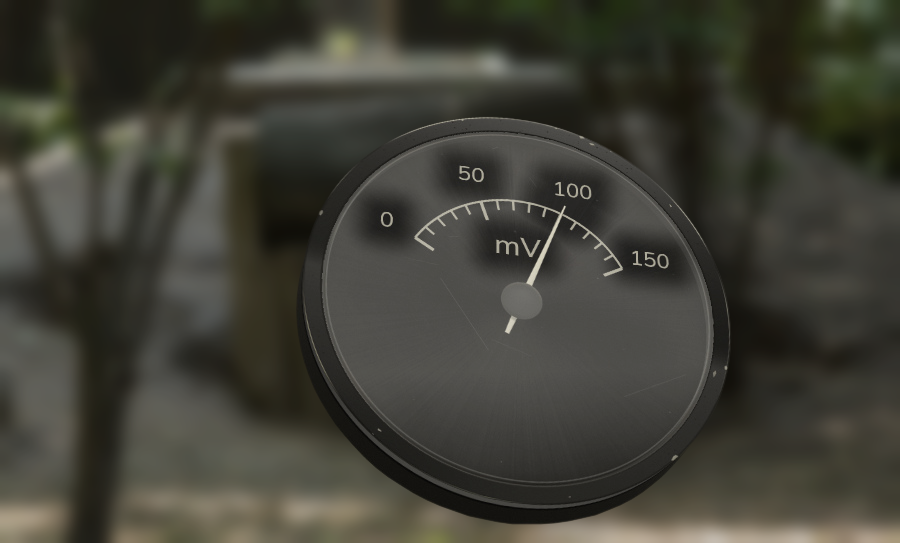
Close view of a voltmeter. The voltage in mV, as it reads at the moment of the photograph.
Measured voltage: 100 mV
